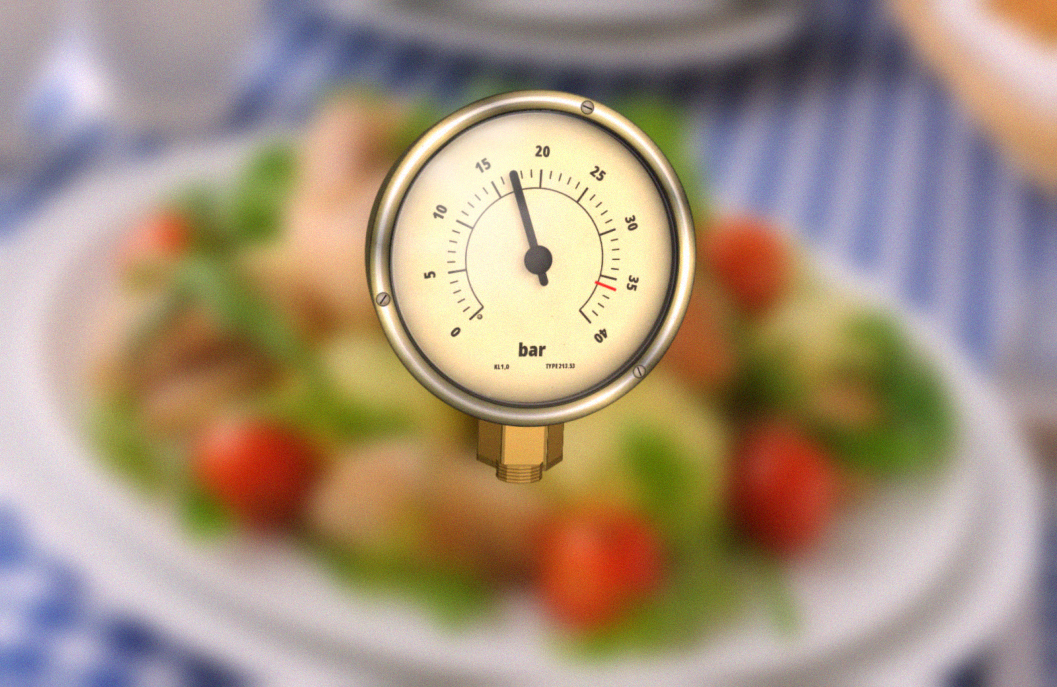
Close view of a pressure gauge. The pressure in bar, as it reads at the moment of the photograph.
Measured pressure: 17 bar
